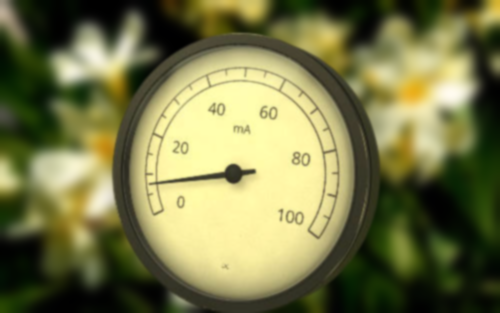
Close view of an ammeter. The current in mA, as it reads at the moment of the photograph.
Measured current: 7.5 mA
